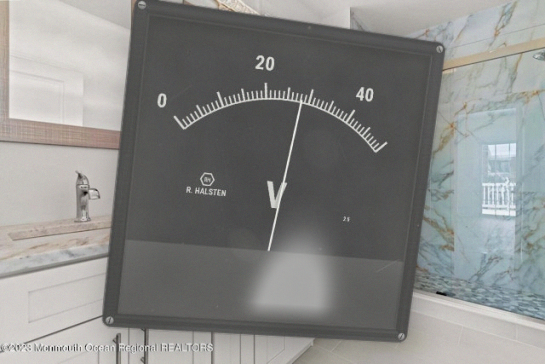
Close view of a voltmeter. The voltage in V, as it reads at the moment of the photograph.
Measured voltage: 28 V
